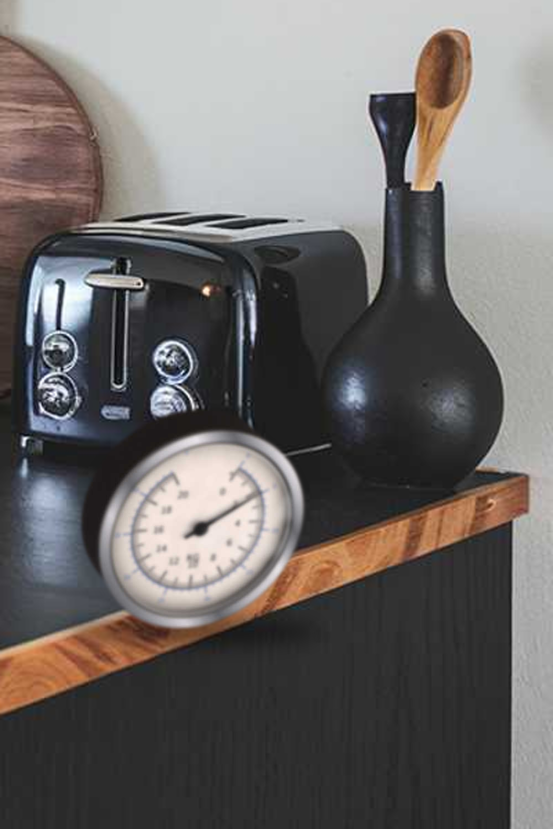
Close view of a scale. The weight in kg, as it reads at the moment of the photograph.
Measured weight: 2 kg
